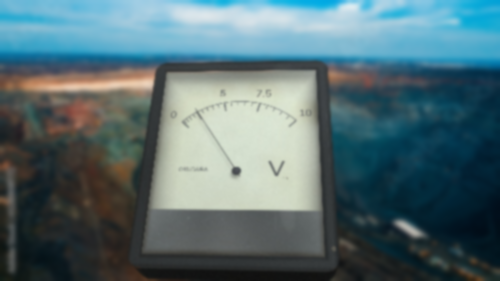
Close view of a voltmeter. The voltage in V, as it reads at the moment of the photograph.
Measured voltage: 2.5 V
